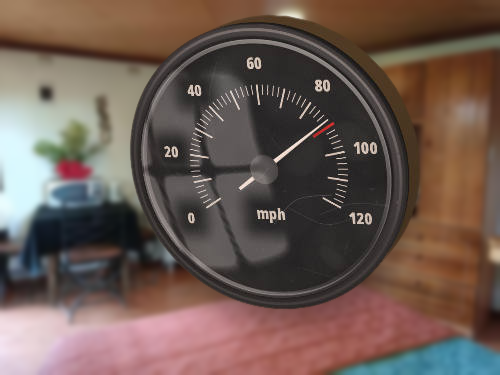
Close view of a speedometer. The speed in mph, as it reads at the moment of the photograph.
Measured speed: 88 mph
